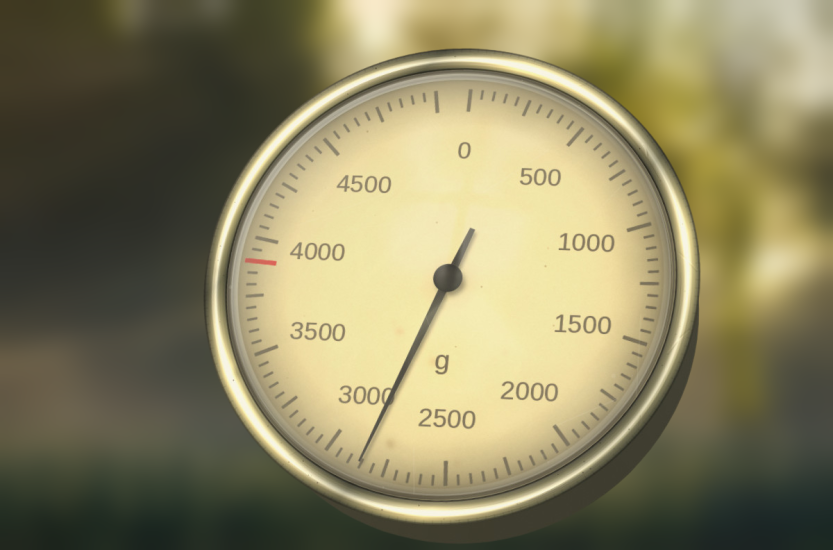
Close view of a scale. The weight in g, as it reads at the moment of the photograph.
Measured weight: 2850 g
